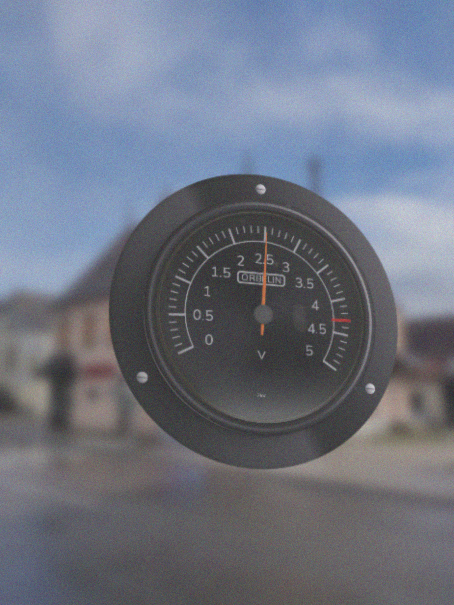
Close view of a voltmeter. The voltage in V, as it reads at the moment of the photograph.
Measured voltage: 2.5 V
